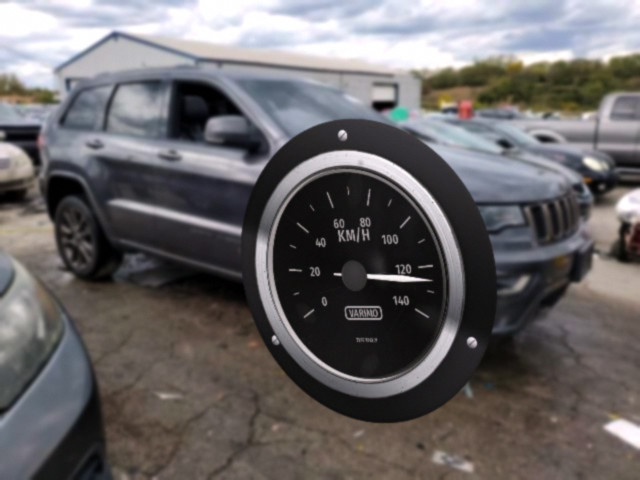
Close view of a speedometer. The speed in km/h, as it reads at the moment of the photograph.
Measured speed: 125 km/h
